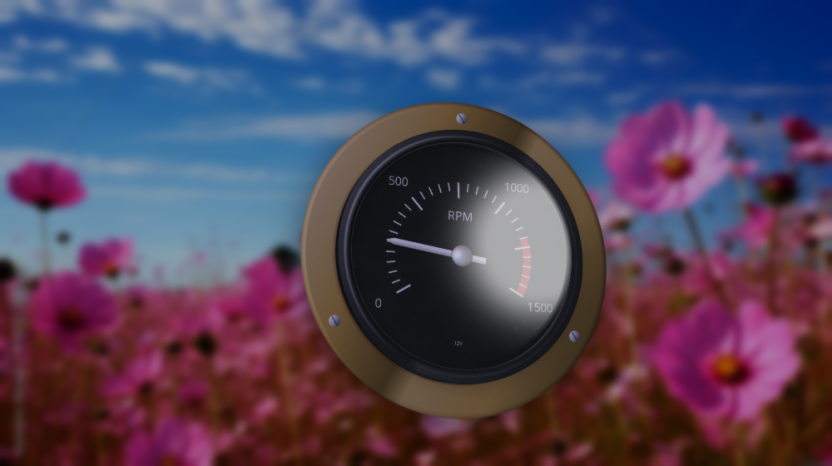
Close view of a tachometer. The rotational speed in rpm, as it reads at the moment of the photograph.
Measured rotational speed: 250 rpm
